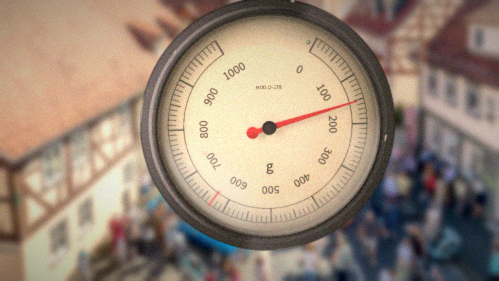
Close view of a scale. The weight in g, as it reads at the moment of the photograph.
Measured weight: 150 g
